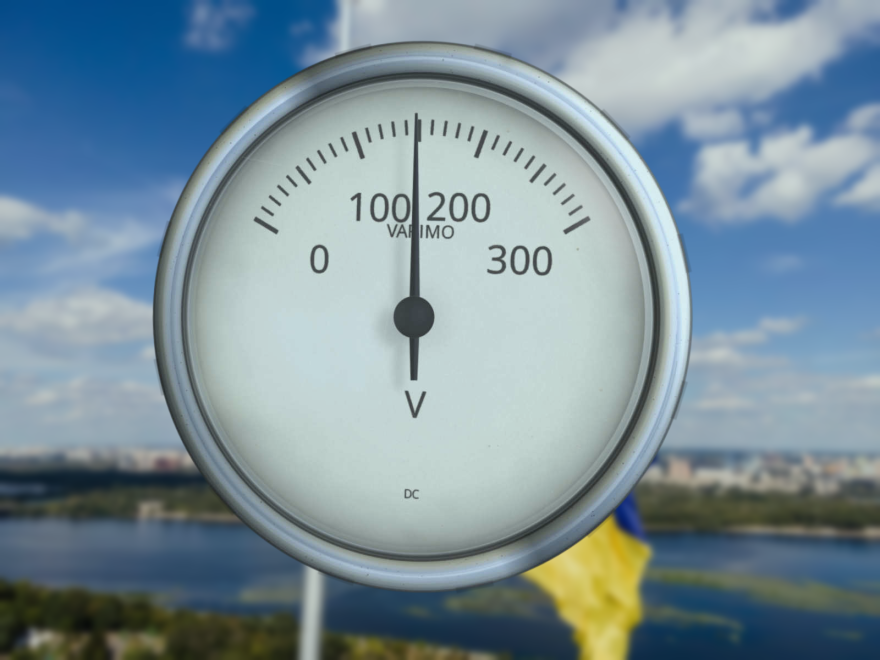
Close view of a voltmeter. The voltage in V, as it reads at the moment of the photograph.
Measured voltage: 150 V
